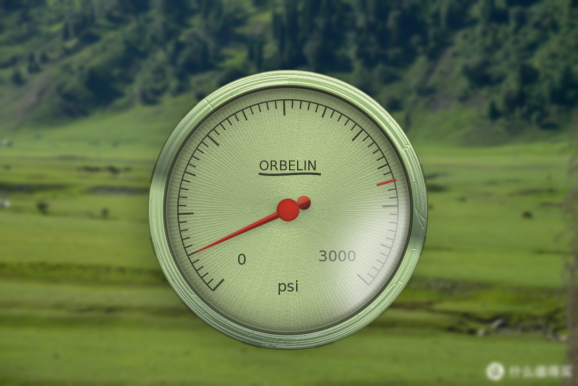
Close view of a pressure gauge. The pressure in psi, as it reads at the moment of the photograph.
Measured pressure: 250 psi
